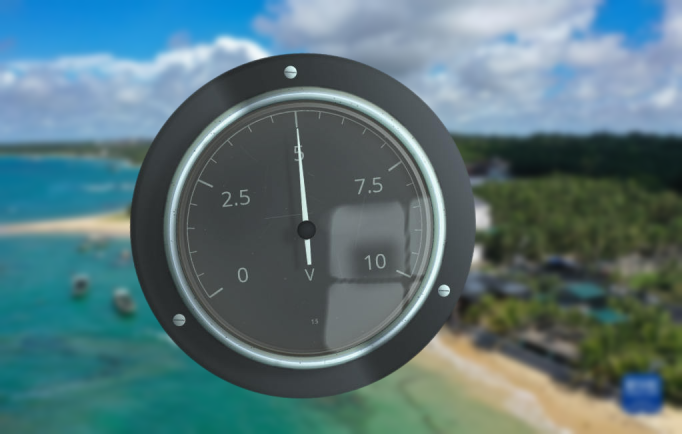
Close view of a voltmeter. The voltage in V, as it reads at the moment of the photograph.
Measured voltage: 5 V
